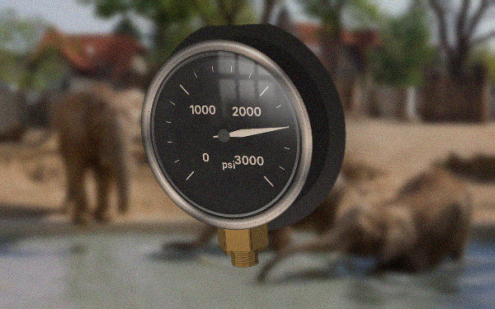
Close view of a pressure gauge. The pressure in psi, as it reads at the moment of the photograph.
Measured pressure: 2400 psi
